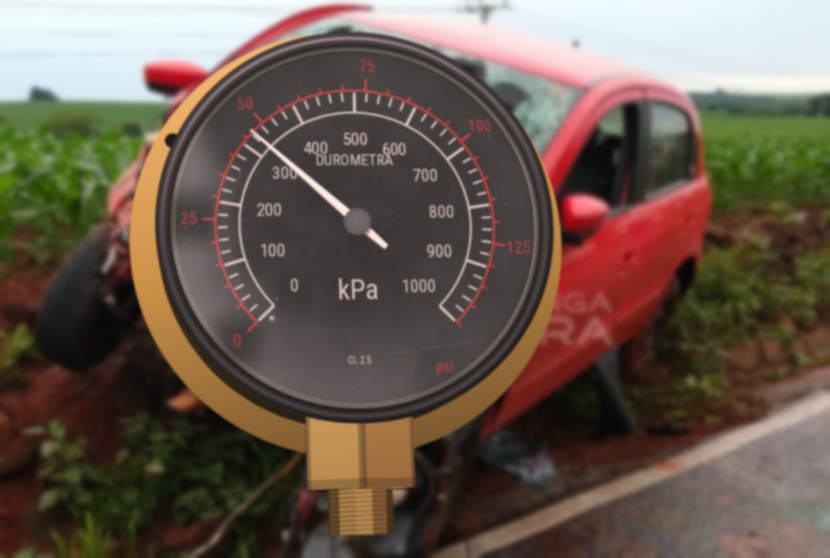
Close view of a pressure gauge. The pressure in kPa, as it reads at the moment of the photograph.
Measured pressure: 320 kPa
